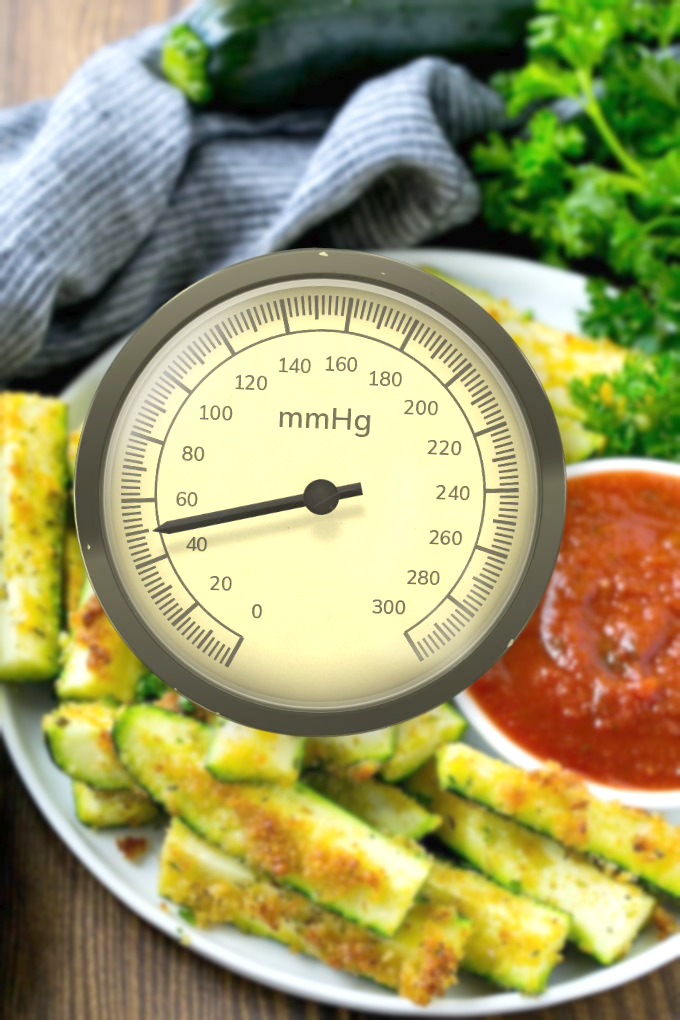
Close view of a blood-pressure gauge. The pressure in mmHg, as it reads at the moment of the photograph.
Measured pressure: 50 mmHg
